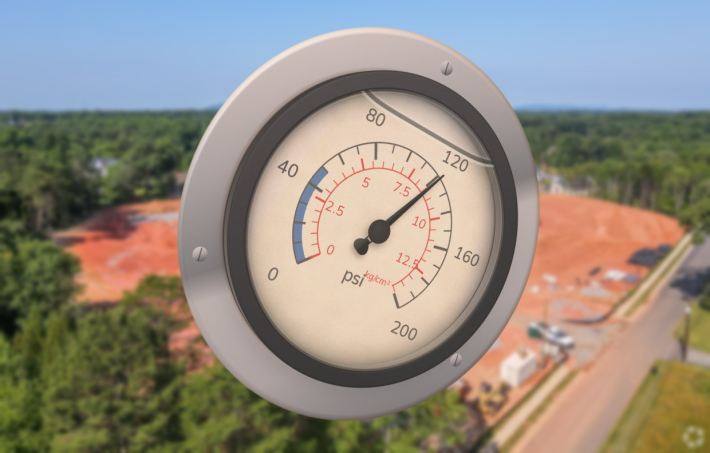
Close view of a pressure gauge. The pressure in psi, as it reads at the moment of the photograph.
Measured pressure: 120 psi
